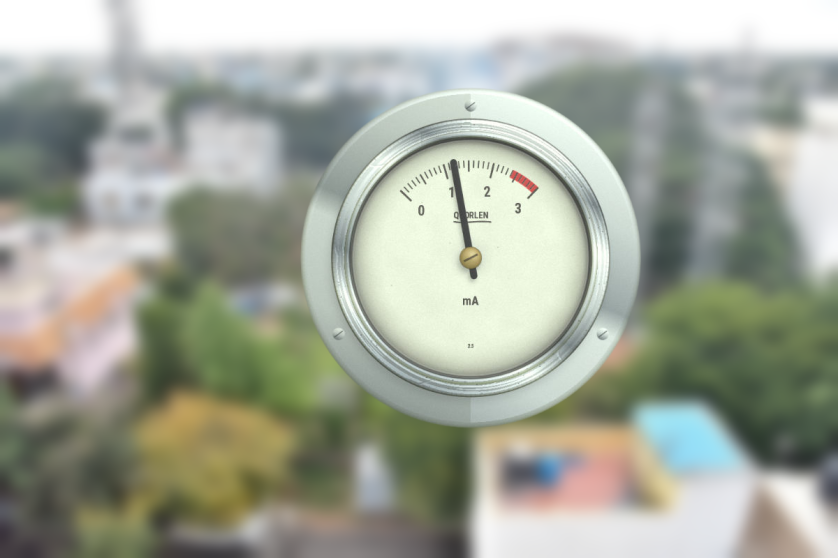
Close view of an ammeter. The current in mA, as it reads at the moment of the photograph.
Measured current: 1.2 mA
